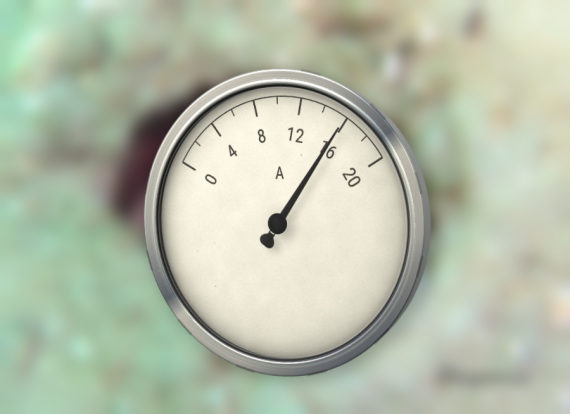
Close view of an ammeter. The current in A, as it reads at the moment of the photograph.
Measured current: 16 A
